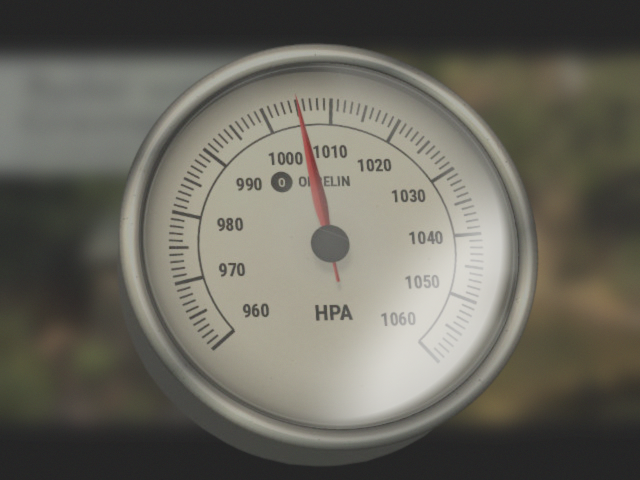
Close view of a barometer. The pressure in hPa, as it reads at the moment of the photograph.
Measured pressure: 1005 hPa
